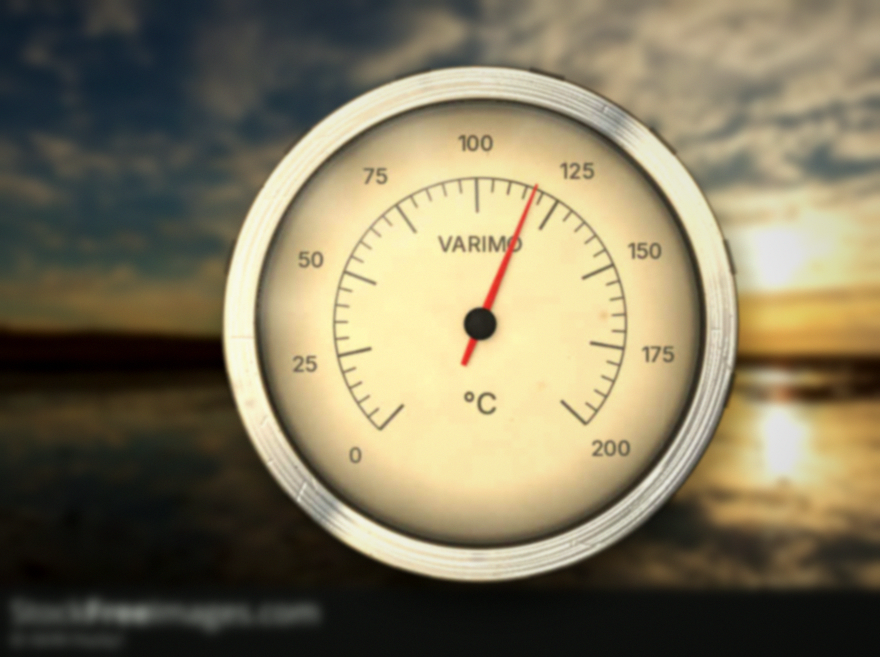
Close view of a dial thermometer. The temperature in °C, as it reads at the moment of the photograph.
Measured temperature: 117.5 °C
